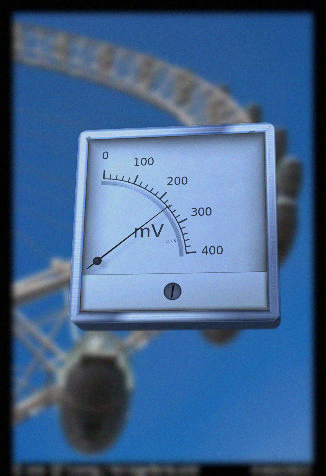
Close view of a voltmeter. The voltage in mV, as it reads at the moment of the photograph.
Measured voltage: 240 mV
